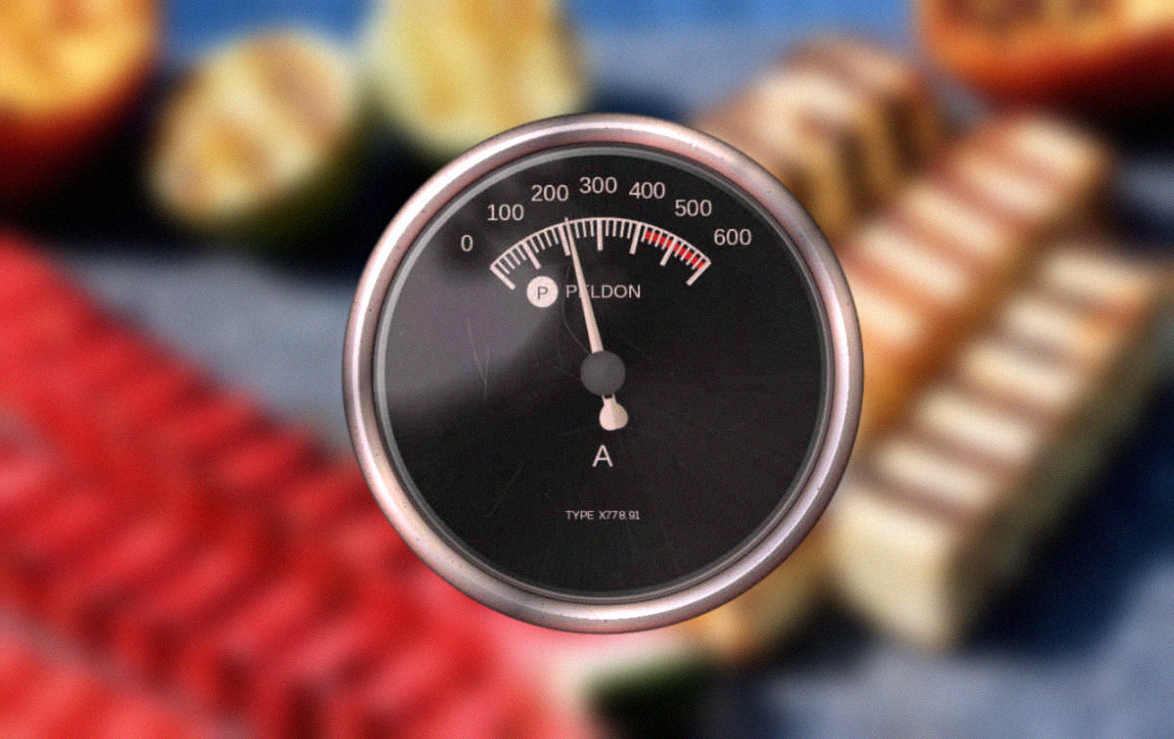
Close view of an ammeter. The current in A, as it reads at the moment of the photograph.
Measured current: 220 A
